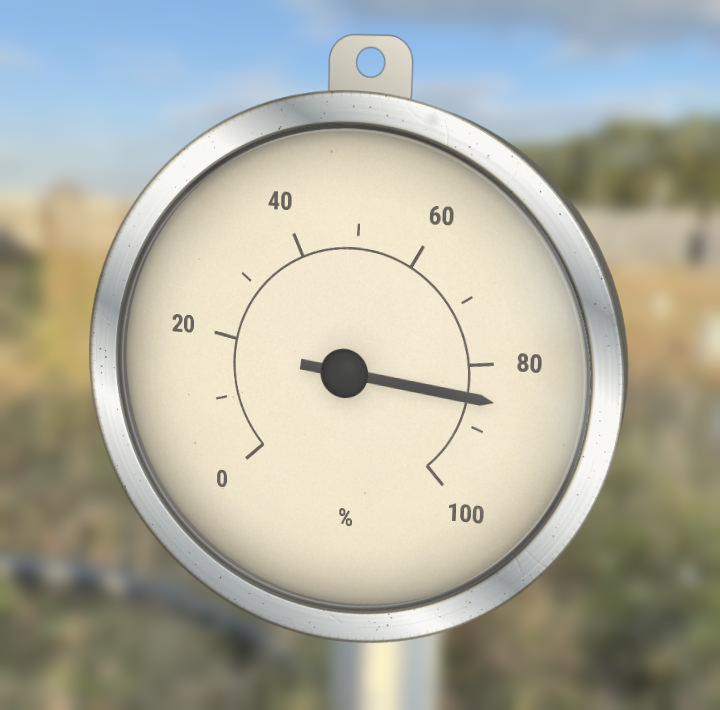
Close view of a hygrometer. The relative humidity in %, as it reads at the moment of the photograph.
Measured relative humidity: 85 %
